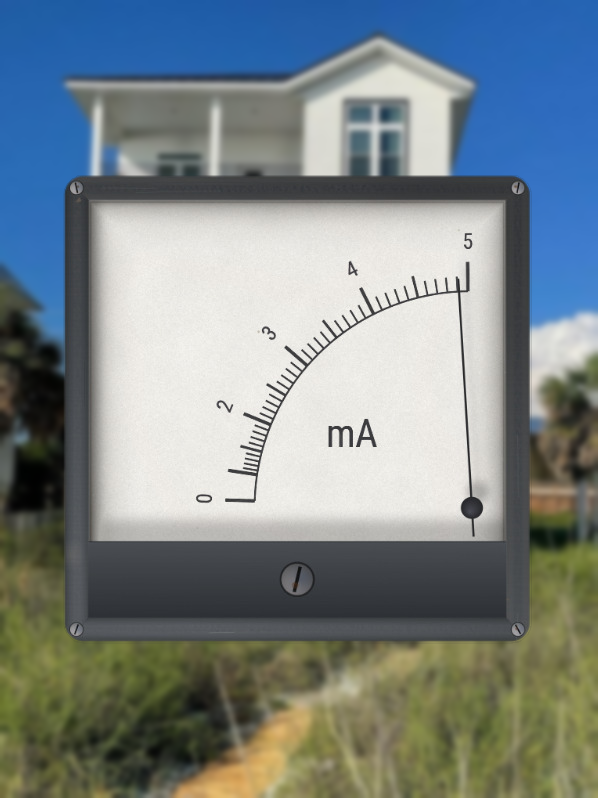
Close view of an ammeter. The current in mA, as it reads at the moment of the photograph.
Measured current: 4.9 mA
